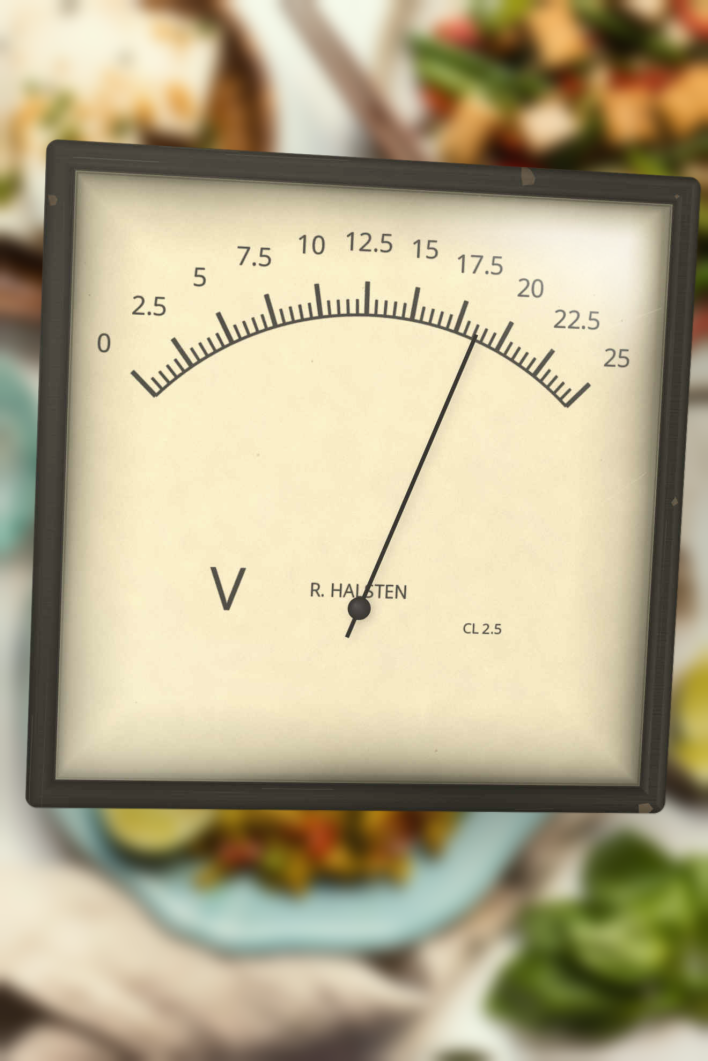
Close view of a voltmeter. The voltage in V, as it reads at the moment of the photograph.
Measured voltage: 18.5 V
